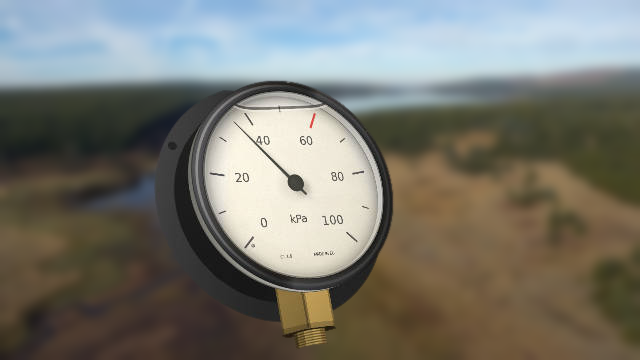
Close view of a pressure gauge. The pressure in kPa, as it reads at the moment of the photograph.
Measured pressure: 35 kPa
